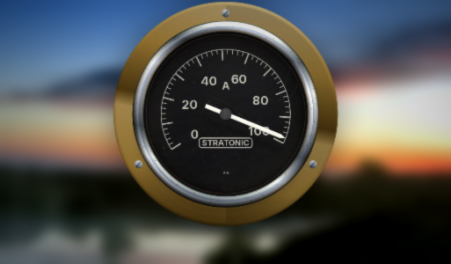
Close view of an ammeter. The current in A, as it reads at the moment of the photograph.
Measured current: 98 A
